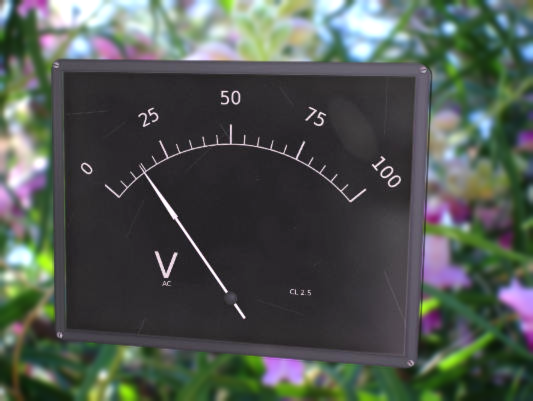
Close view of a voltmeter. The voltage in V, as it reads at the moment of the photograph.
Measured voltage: 15 V
